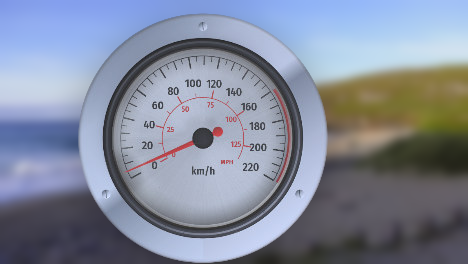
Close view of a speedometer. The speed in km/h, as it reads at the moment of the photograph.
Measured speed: 5 km/h
